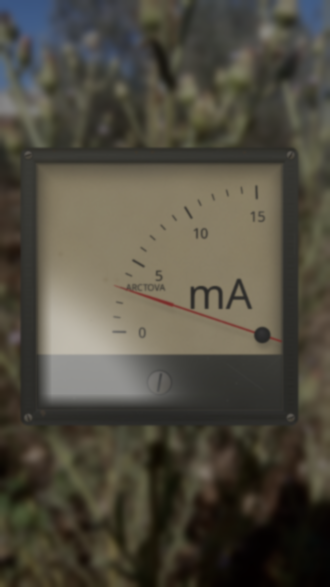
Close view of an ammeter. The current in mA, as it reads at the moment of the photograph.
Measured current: 3 mA
